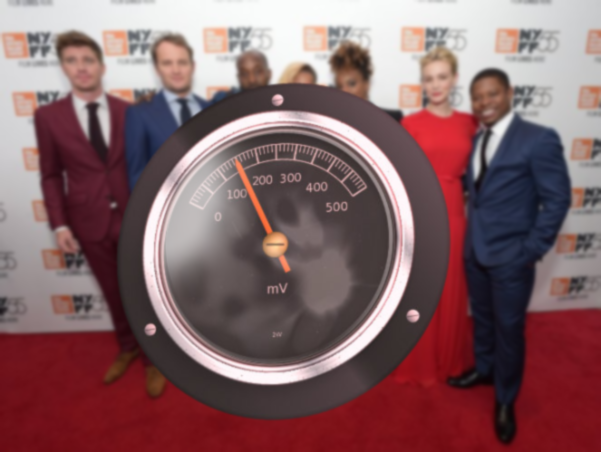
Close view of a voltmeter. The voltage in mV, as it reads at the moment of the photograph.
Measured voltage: 150 mV
